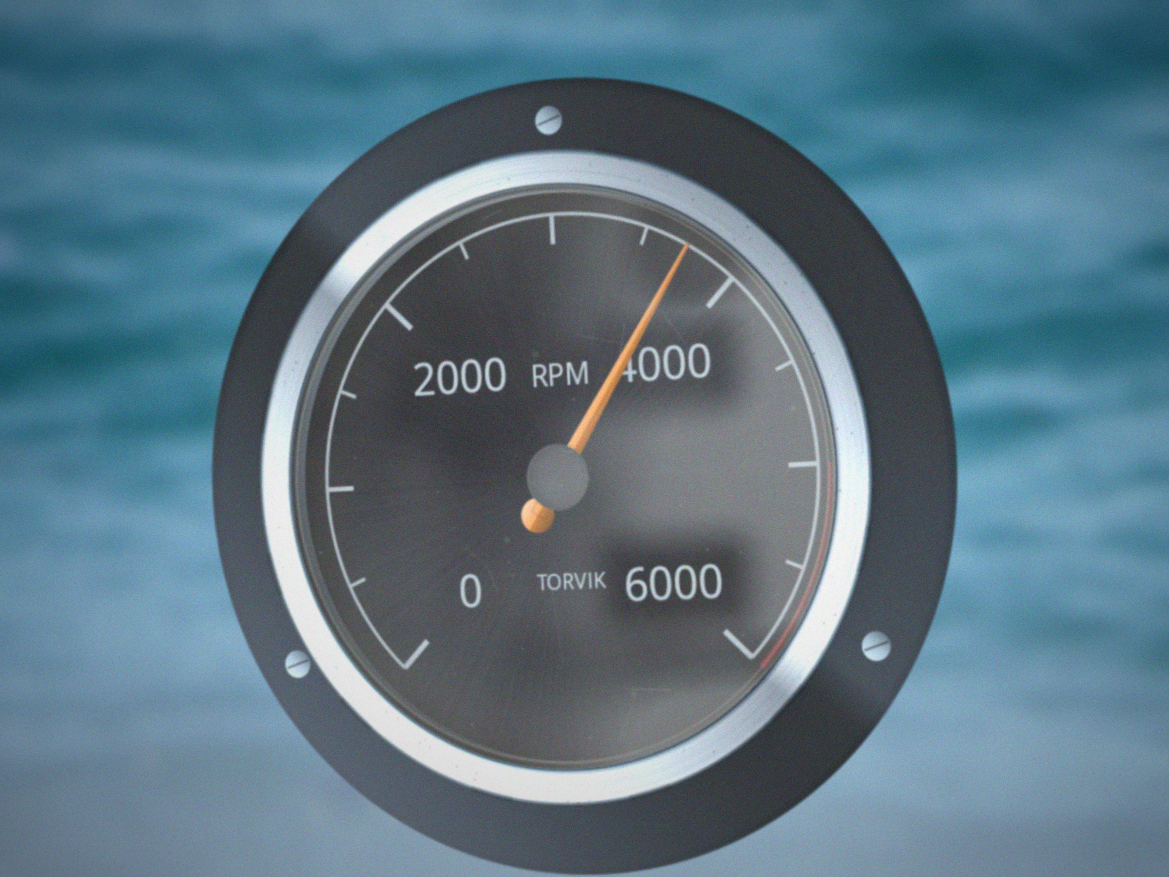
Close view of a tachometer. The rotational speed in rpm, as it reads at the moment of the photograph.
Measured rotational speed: 3750 rpm
